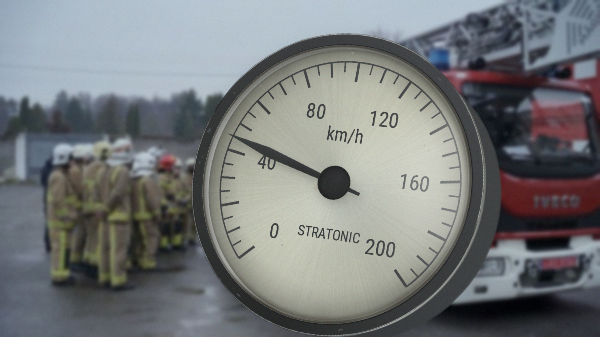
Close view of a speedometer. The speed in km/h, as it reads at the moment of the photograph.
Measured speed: 45 km/h
